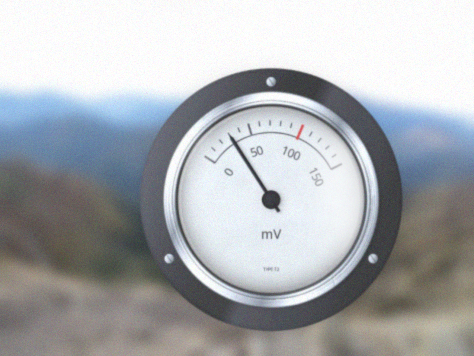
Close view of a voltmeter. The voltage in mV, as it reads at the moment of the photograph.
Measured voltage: 30 mV
